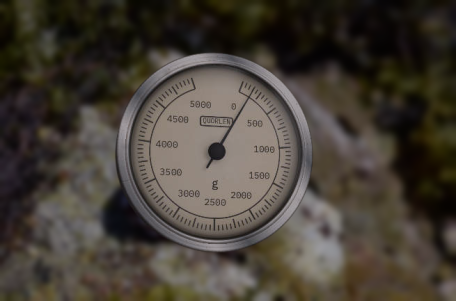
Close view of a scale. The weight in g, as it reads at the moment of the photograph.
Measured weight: 150 g
